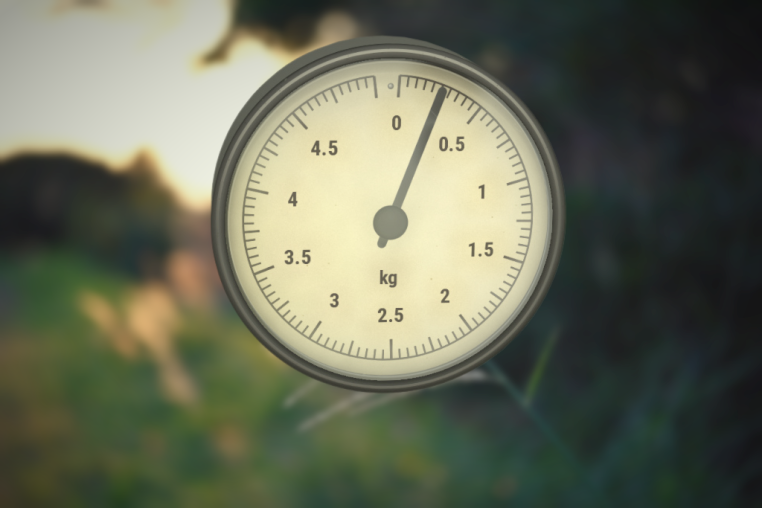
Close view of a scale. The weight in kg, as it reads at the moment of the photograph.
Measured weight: 0.25 kg
